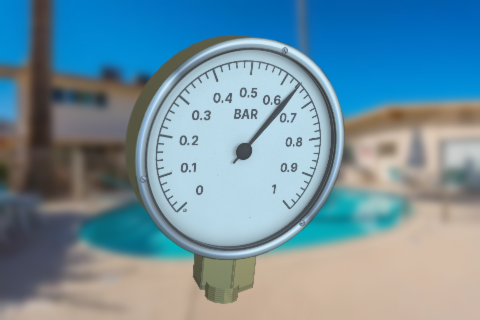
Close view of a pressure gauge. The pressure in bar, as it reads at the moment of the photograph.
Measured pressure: 0.64 bar
